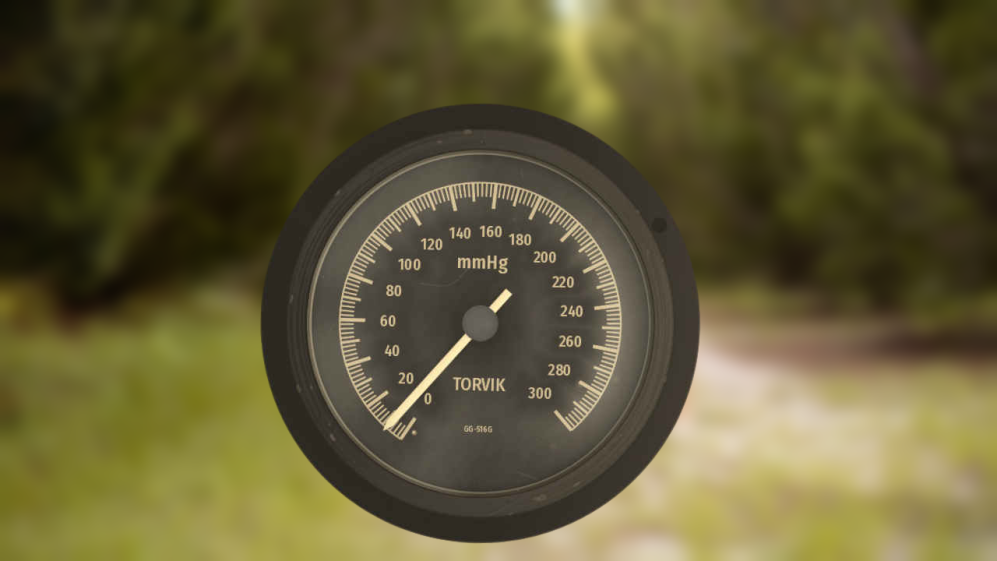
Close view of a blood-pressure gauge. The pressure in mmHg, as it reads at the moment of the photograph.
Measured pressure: 8 mmHg
